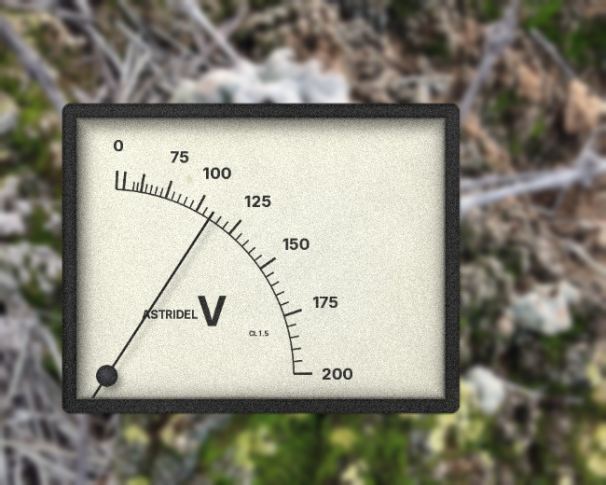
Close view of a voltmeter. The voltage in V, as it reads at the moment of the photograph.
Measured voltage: 110 V
